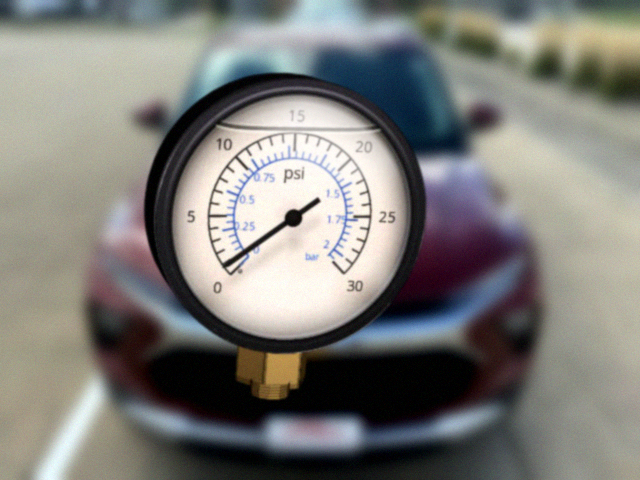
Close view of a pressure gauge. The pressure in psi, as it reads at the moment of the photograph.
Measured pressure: 1 psi
